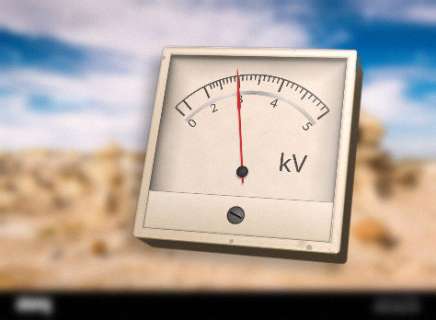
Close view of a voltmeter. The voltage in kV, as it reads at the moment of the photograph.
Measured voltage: 3 kV
